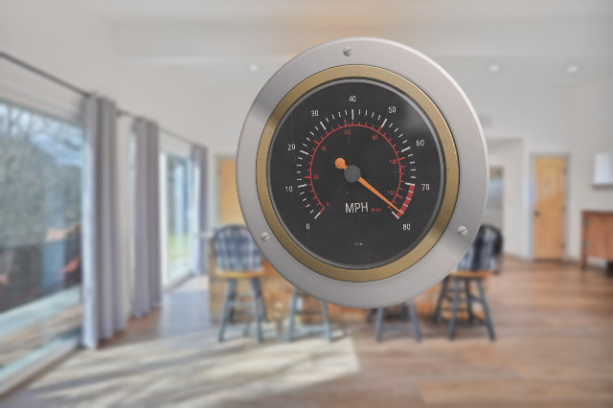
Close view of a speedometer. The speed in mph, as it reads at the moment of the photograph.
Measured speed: 78 mph
